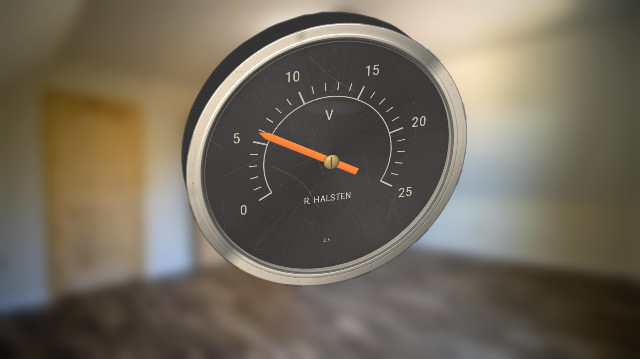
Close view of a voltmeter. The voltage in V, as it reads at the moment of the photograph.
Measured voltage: 6 V
